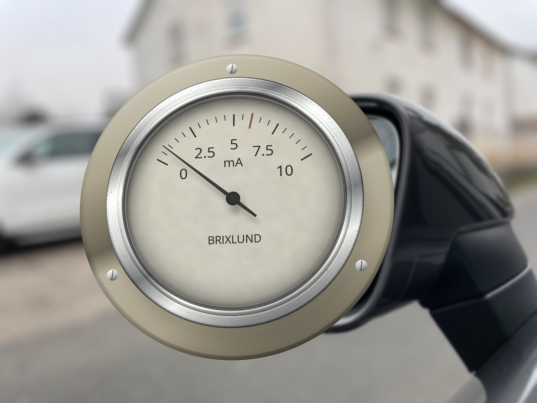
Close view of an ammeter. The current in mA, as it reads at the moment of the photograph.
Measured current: 0.75 mA
